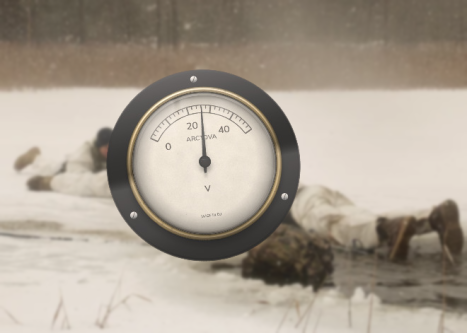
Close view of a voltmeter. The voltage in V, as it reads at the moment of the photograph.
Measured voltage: 26 V
